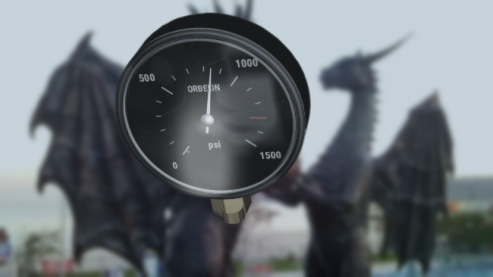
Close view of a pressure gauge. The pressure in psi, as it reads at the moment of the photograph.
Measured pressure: 850 psi
